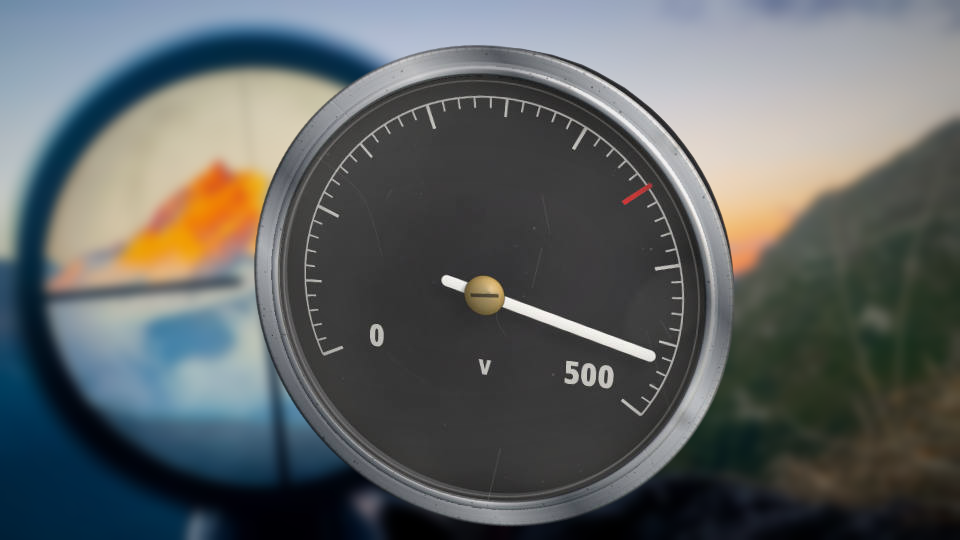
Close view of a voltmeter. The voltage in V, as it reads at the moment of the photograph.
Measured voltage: 460 V
